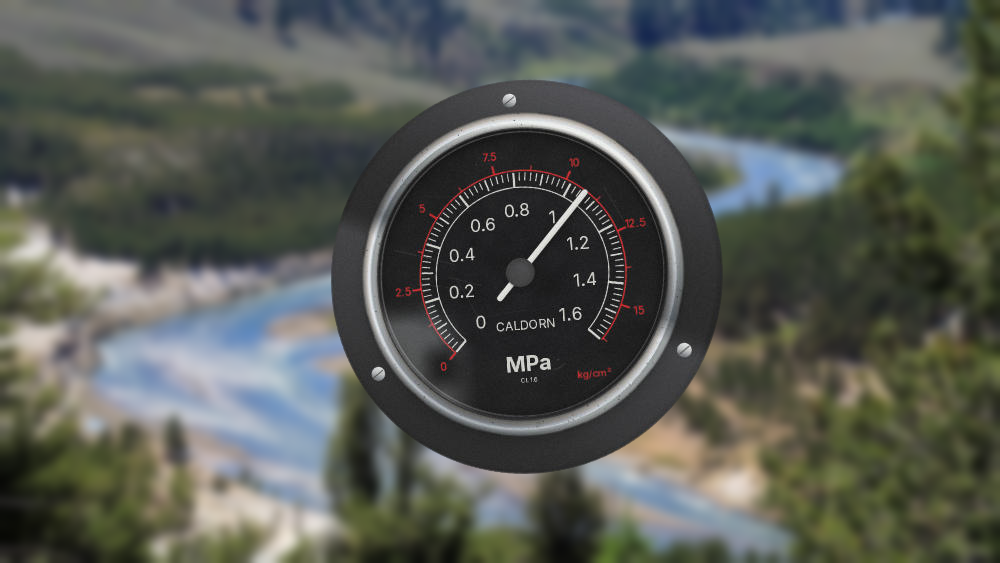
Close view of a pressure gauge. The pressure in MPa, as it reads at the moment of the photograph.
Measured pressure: 1.06 MPa
